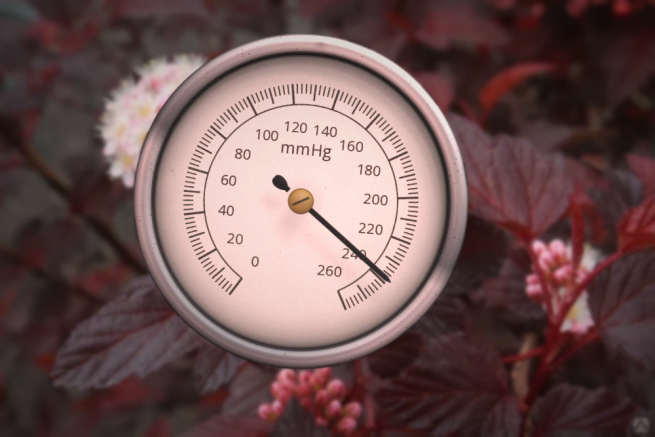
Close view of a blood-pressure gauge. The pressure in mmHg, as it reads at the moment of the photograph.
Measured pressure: 238 mmHg
